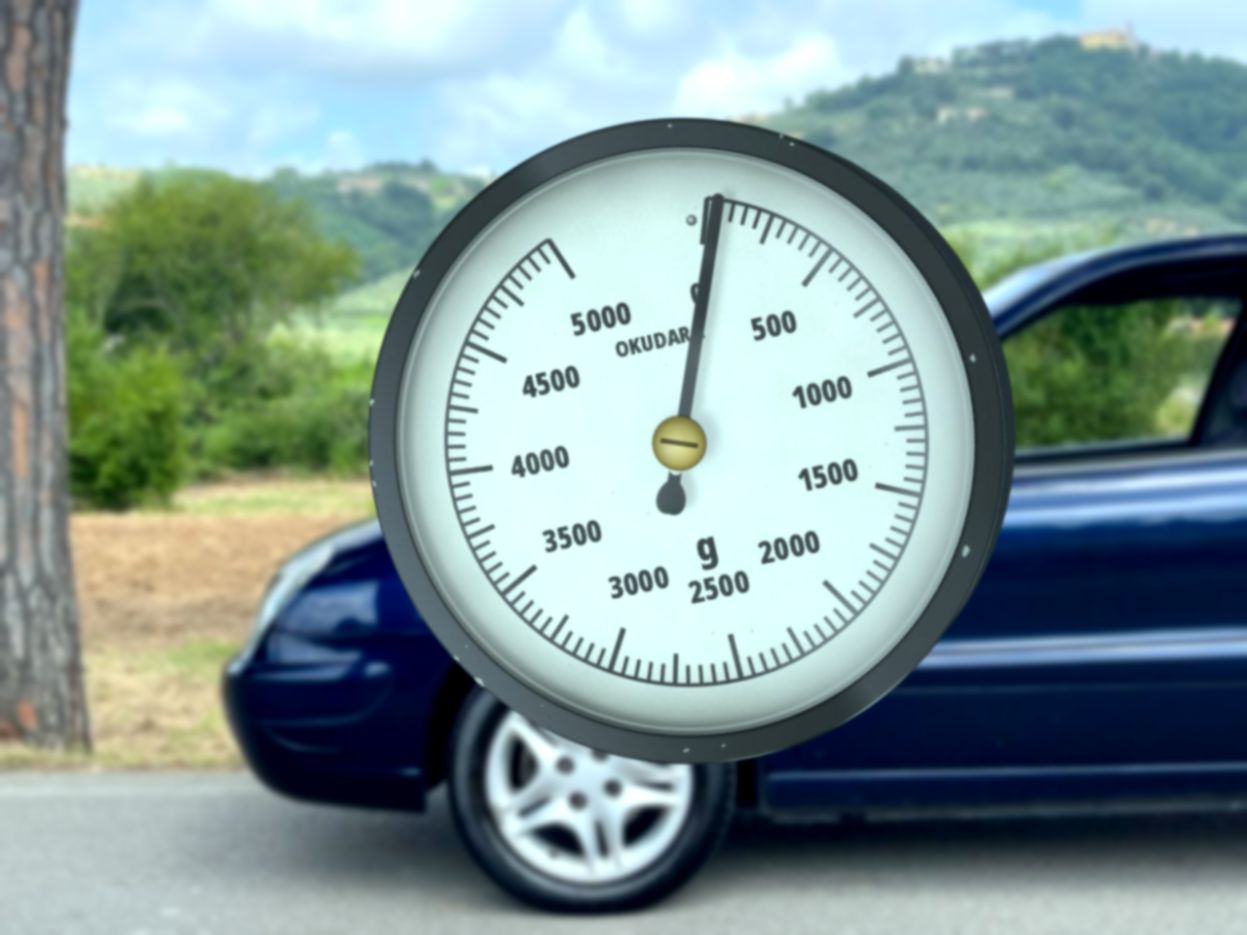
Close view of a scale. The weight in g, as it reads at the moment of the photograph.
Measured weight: 50 g
